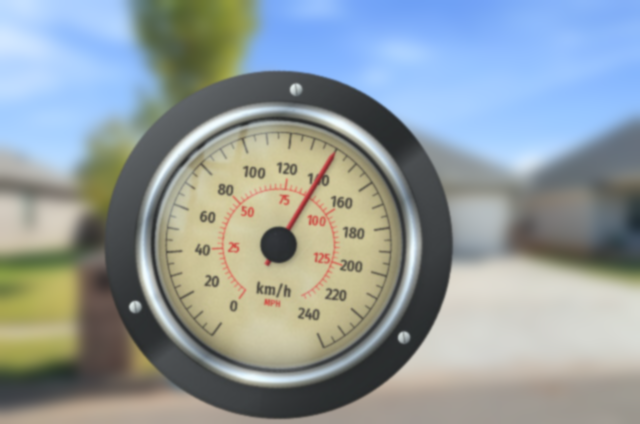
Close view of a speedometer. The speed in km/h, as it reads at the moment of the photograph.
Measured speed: 140 km/h
